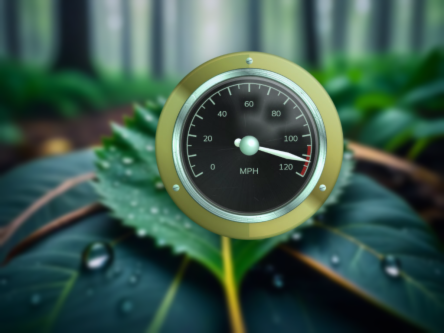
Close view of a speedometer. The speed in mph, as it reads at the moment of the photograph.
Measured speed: 112.5 mph
